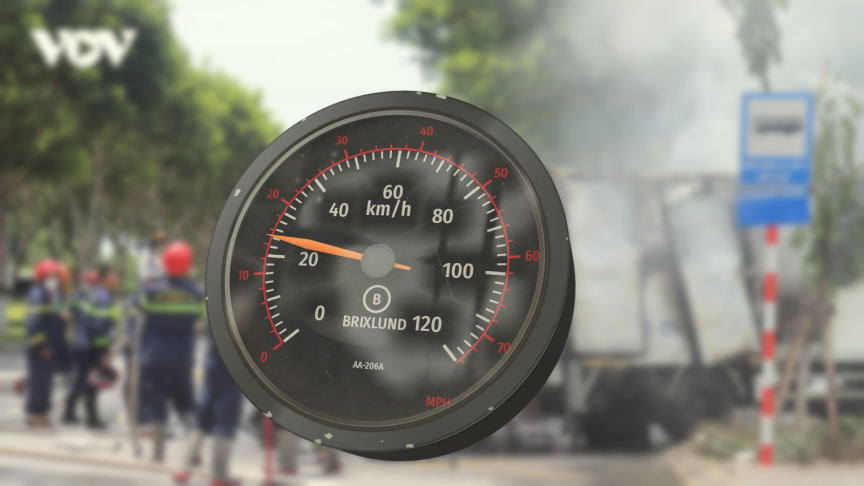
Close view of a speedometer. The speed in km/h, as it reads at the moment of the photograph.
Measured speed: 24 km/h
